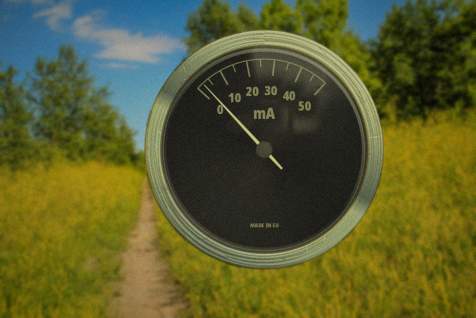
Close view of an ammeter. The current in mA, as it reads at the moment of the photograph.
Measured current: 2.5 mA
